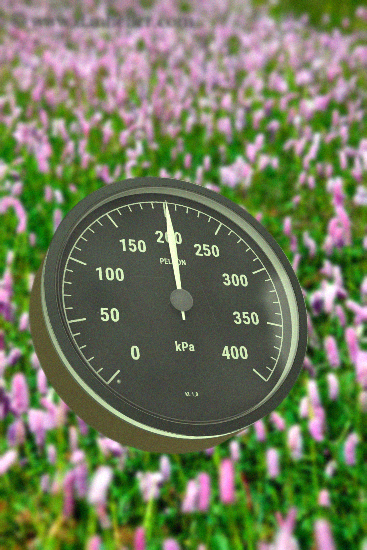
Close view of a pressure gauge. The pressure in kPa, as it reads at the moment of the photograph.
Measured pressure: 200 kPa
